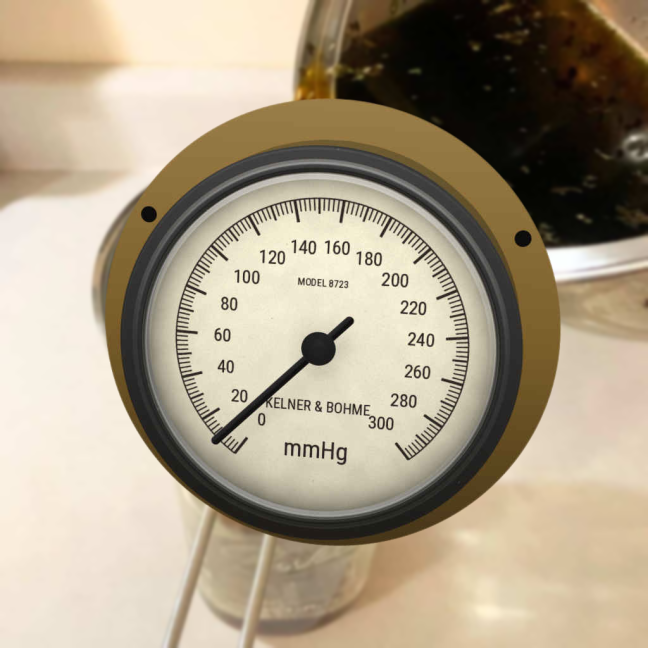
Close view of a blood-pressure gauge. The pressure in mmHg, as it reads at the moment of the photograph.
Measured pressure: 10 mmHg
